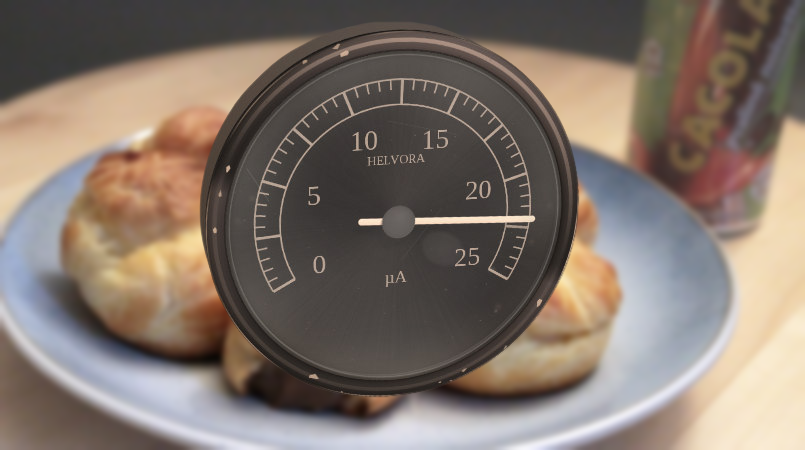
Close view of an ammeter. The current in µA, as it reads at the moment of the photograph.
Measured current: 22 µA
